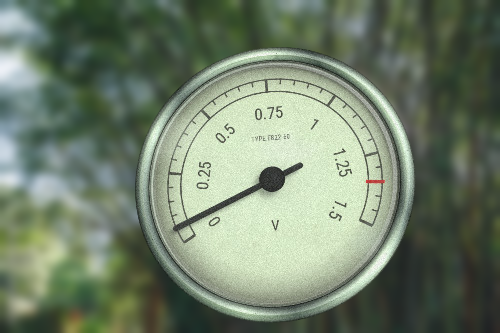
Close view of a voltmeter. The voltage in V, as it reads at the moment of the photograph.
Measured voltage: 0.05 V
